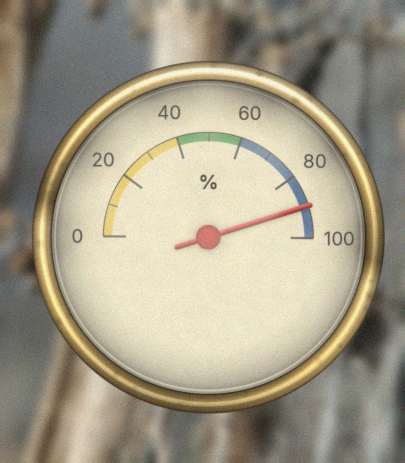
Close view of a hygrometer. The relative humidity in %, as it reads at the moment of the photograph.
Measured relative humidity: 90 %
